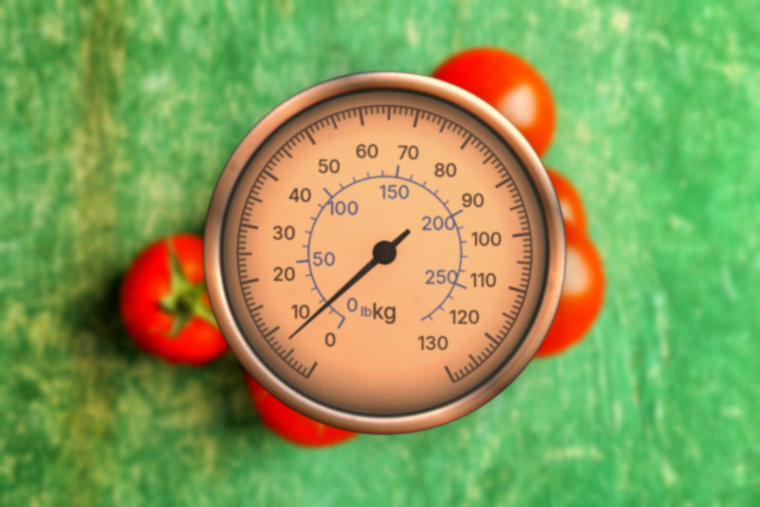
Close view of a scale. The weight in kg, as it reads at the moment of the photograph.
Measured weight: 7 kg
